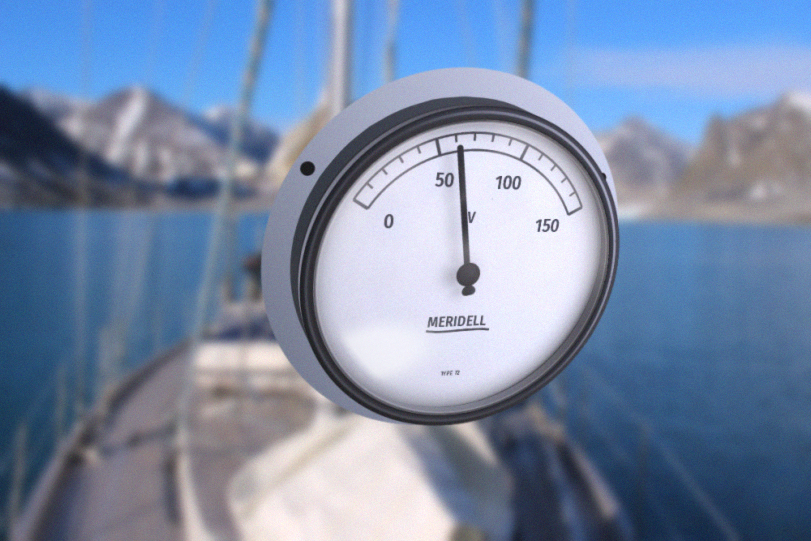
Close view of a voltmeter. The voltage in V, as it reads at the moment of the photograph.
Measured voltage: 60 V
